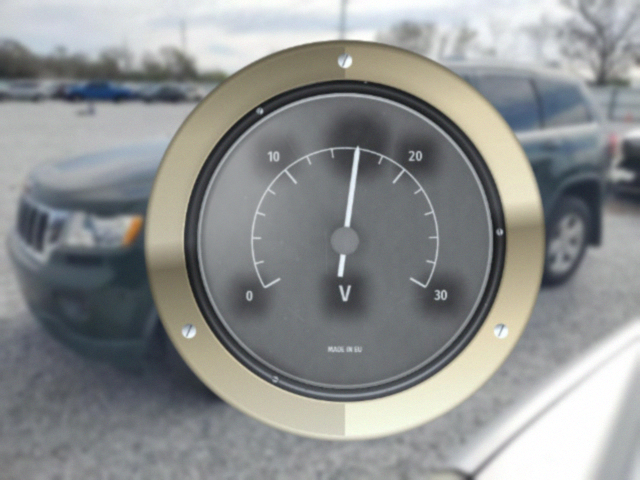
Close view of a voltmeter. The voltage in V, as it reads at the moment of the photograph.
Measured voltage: 16 V
